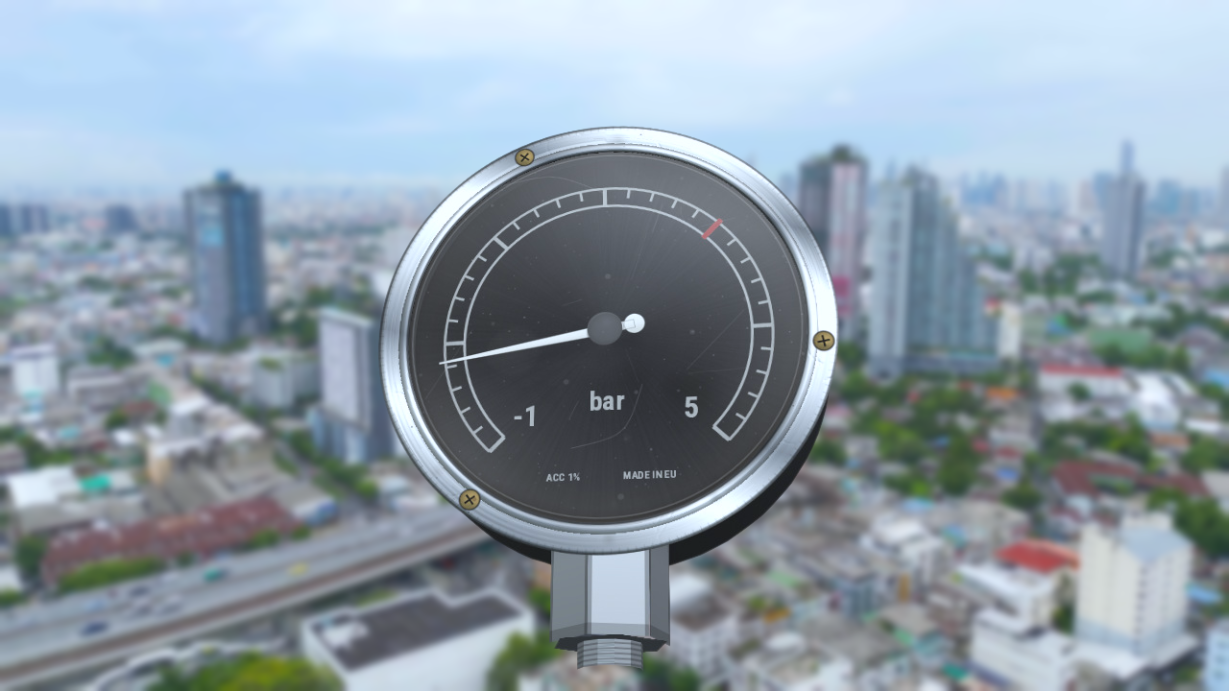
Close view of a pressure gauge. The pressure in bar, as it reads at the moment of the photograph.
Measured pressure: -0.2 bar
